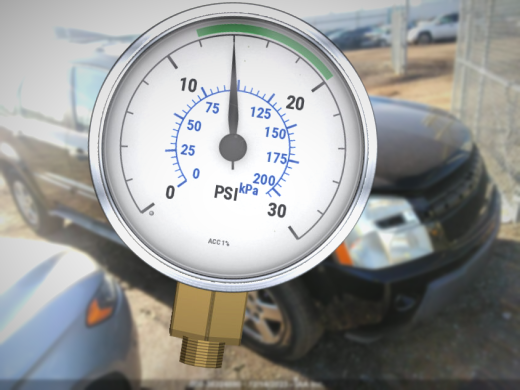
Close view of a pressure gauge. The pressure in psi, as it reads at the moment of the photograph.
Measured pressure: 14 psi
